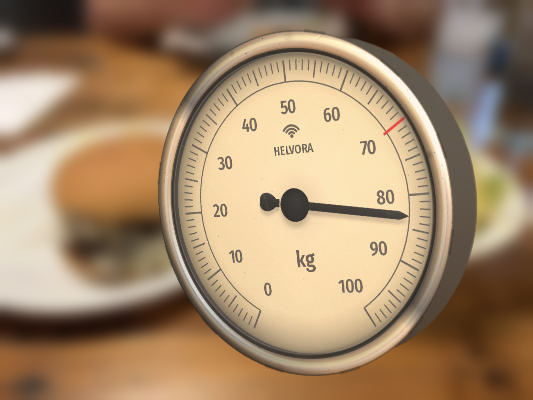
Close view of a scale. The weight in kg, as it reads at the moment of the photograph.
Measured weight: 83 kg
